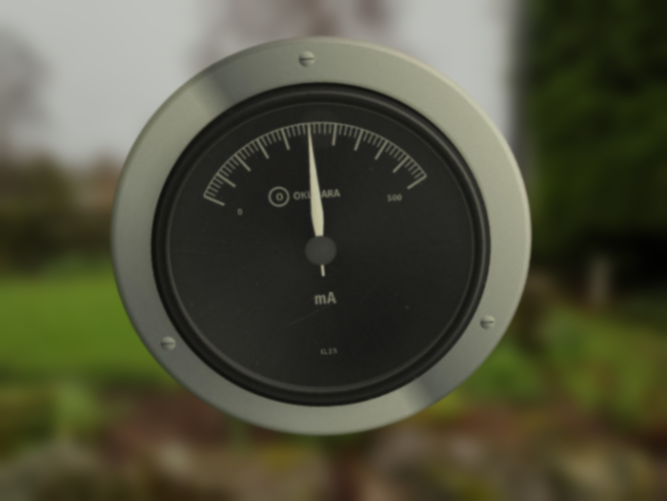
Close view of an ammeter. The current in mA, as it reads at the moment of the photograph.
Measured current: 250 mA
